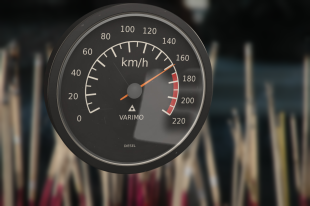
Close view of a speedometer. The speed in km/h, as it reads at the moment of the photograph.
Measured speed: 160 km/h
